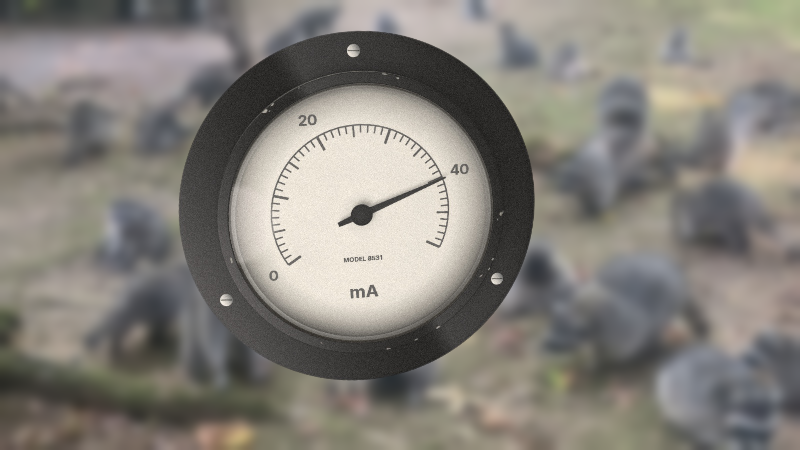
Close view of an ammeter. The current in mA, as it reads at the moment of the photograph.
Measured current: 40 mA
